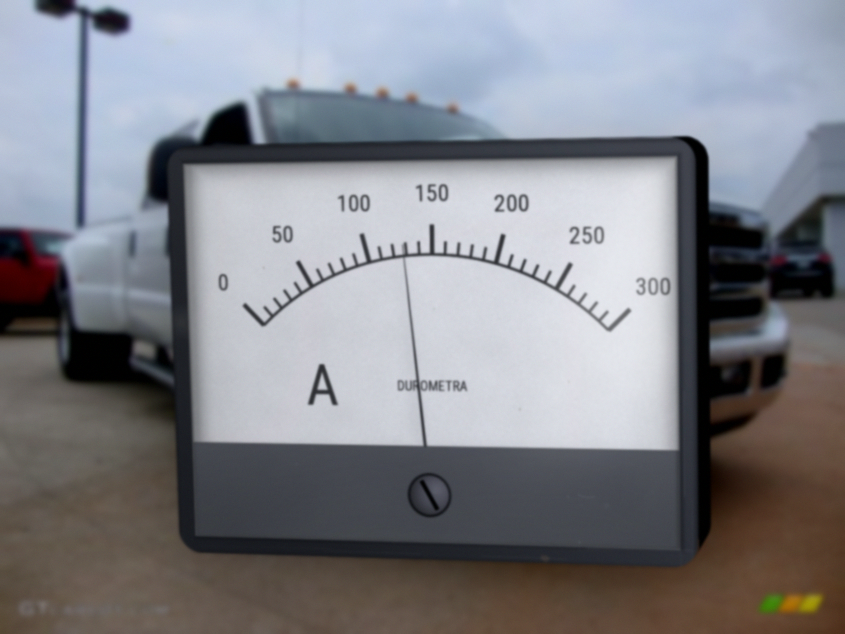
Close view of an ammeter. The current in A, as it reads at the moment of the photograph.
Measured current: 130 A
